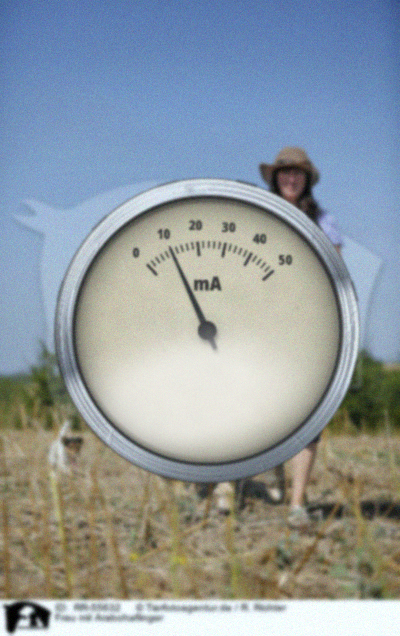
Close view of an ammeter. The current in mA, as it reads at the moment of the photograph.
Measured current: 10 mA
